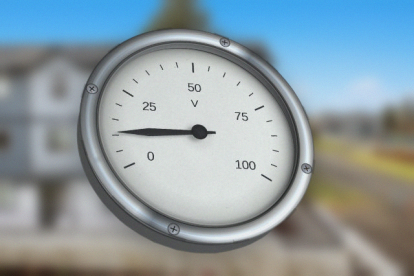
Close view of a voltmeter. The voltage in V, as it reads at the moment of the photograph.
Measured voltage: 10 V
